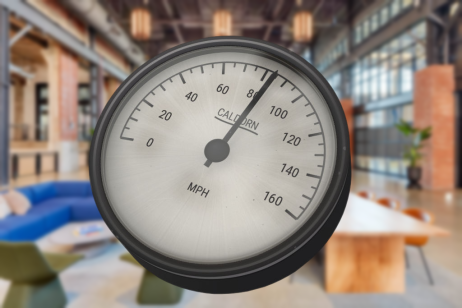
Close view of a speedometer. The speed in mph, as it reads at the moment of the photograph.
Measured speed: 85 mph
